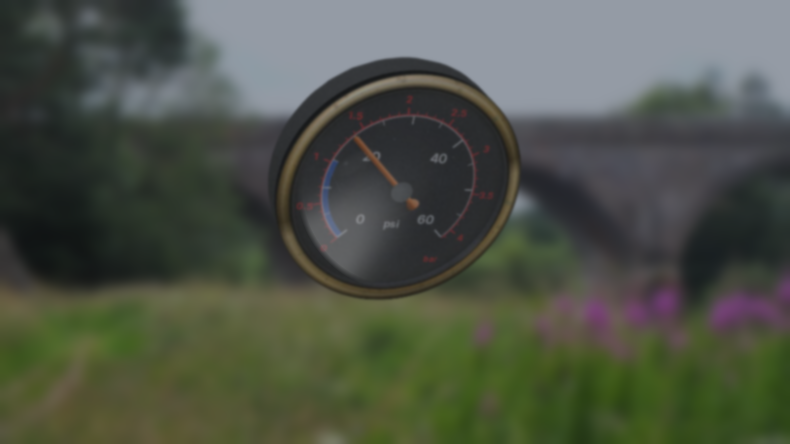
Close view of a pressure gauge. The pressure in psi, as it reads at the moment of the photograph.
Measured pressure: 20 psi
